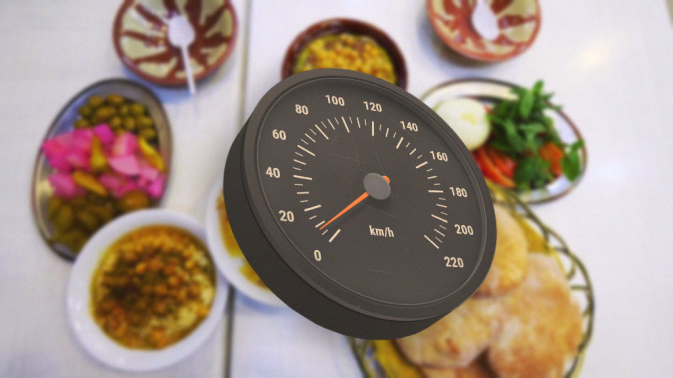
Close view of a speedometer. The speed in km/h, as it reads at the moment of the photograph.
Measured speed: 7.5 km/h
